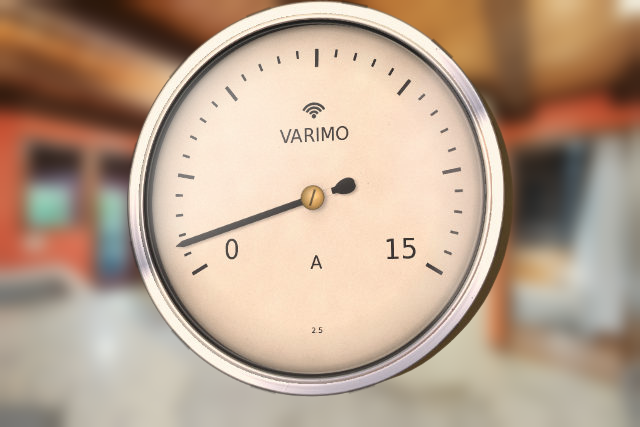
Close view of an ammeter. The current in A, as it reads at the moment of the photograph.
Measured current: 0.75 A
